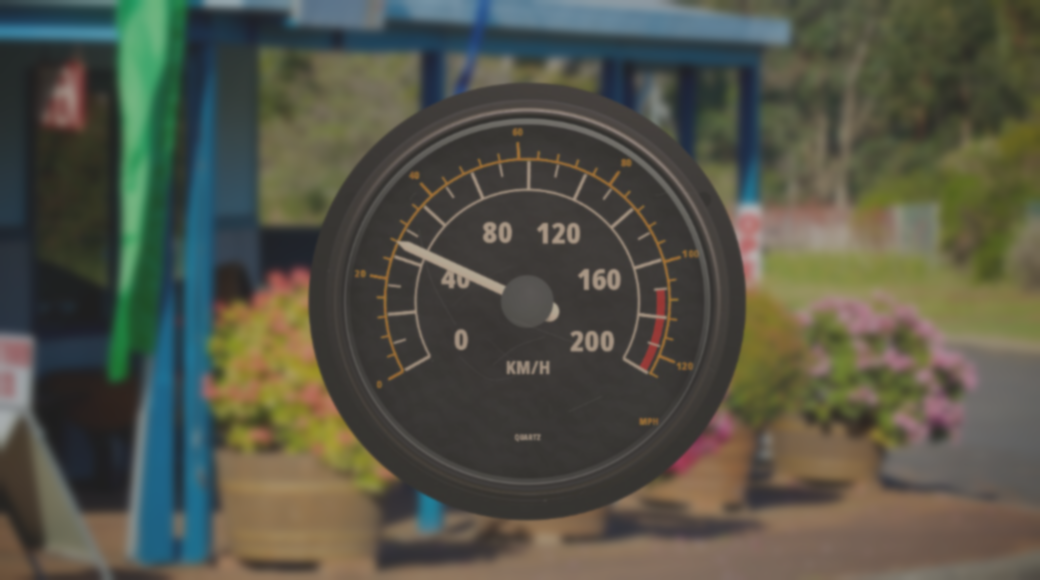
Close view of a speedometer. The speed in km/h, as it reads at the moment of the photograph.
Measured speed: 45 km/h
